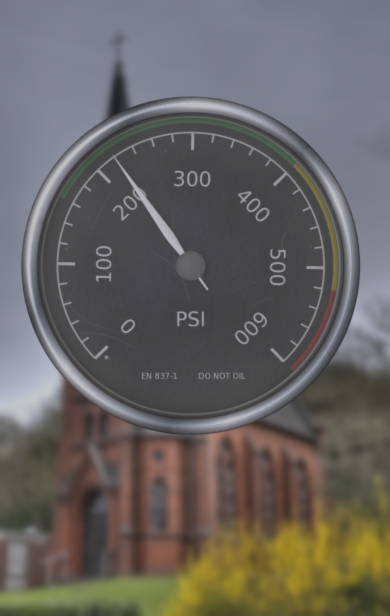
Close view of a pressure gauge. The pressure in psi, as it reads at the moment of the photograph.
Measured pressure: 220 psi
